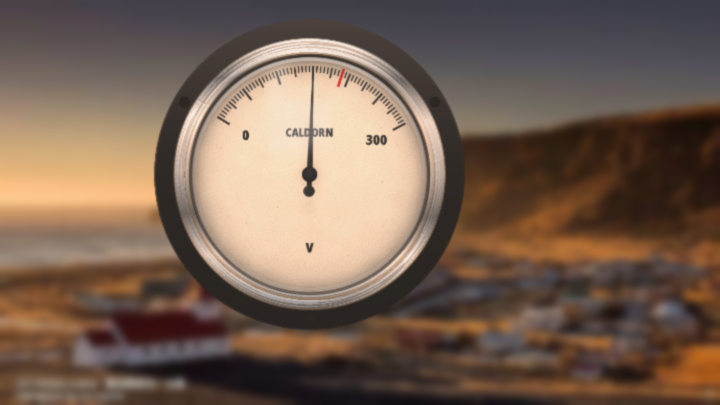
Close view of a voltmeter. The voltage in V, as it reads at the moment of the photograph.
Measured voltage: 150 V
